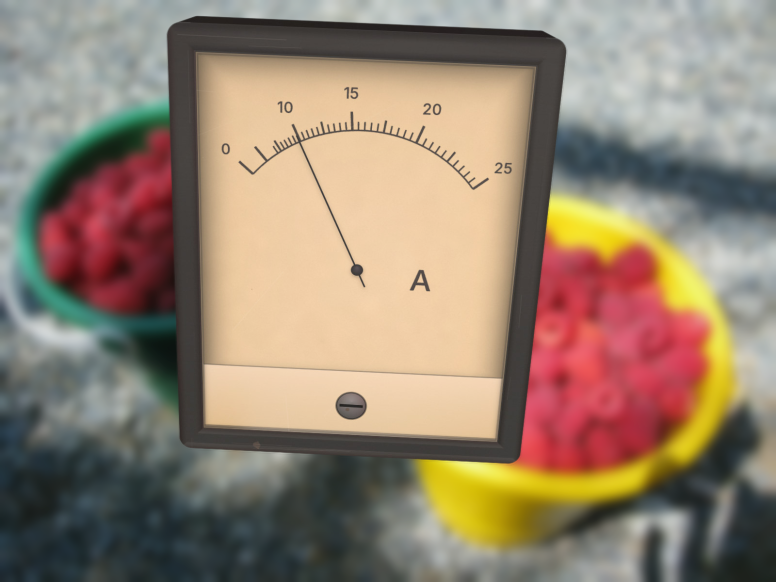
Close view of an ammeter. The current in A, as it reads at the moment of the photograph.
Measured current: 10 A
